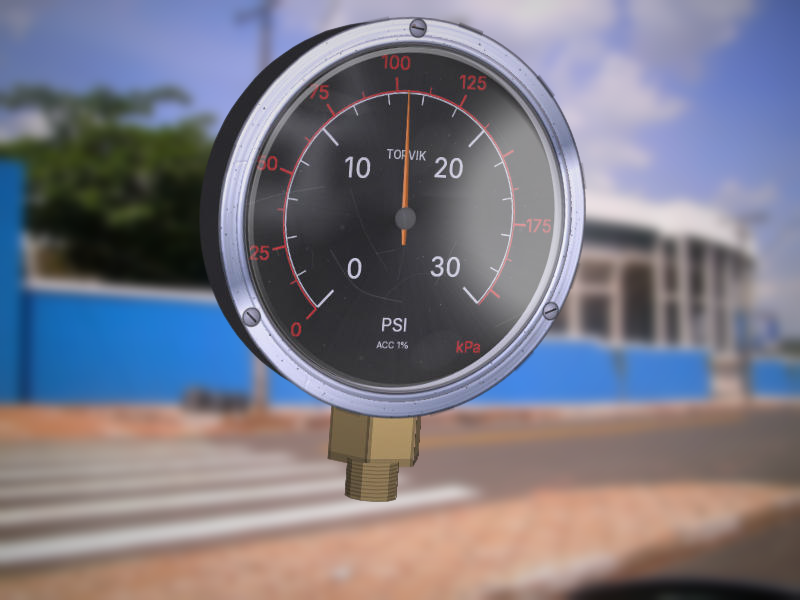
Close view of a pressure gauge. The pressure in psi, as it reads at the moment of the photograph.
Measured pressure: 15 psi
